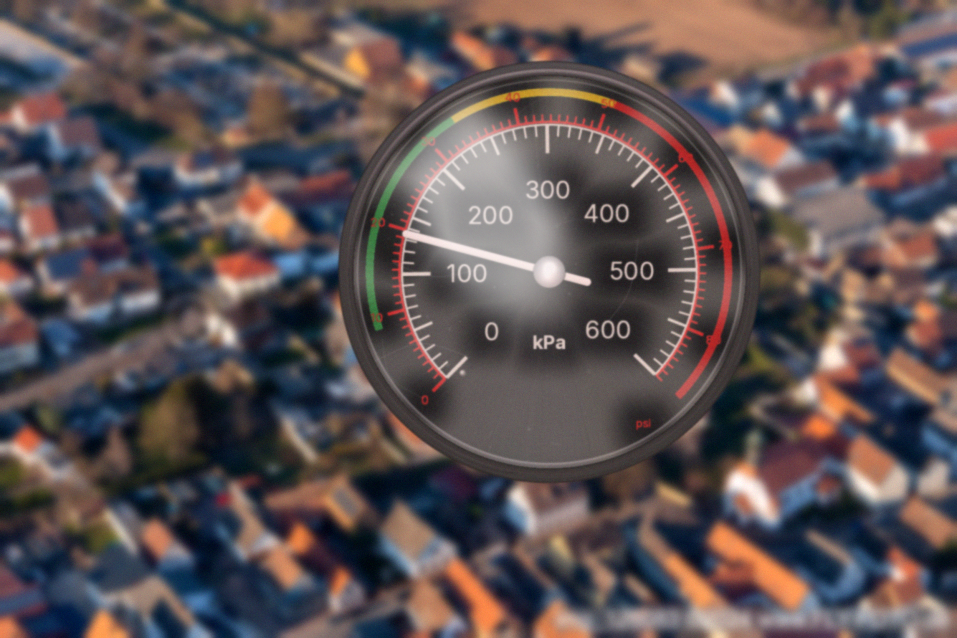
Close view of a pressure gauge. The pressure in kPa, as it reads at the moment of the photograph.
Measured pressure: 135 kPa
